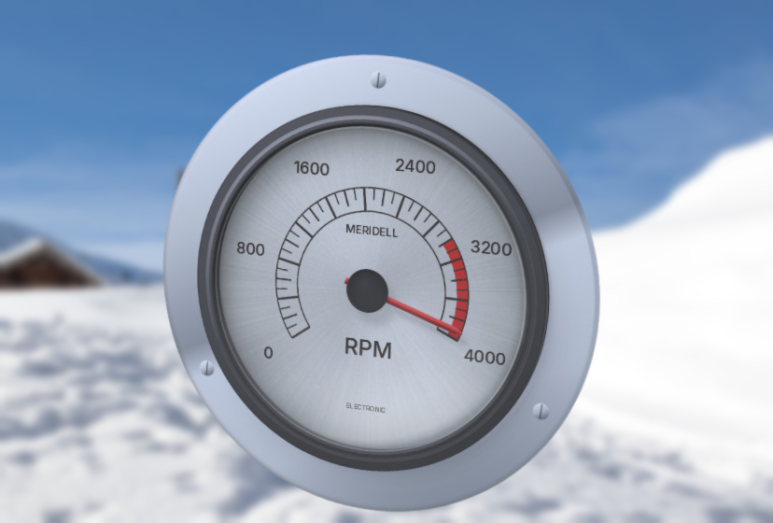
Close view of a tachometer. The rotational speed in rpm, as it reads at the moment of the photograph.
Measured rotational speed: 3900 rpm
